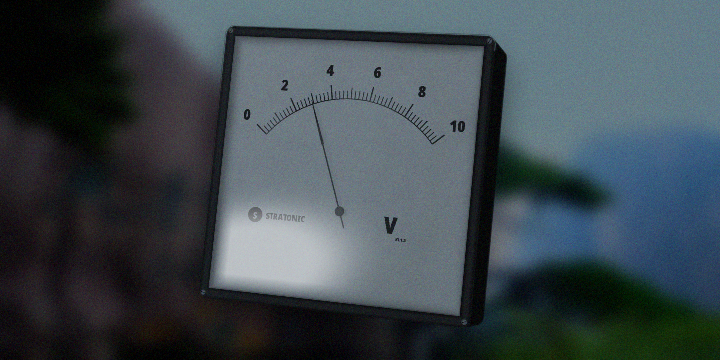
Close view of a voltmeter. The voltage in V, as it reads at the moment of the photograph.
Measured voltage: 3 V
